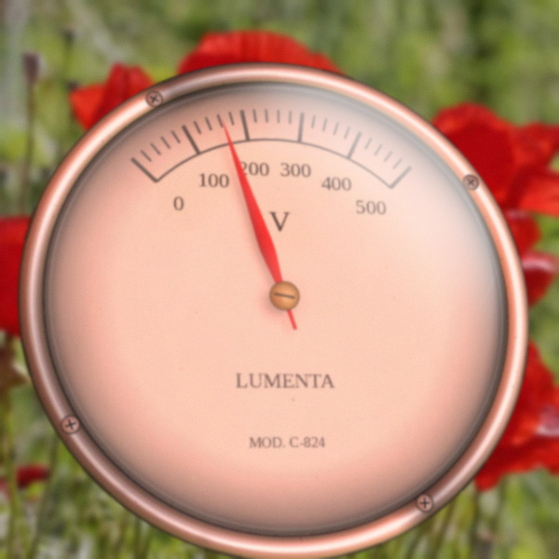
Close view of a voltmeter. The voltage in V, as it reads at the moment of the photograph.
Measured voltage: 160 V
